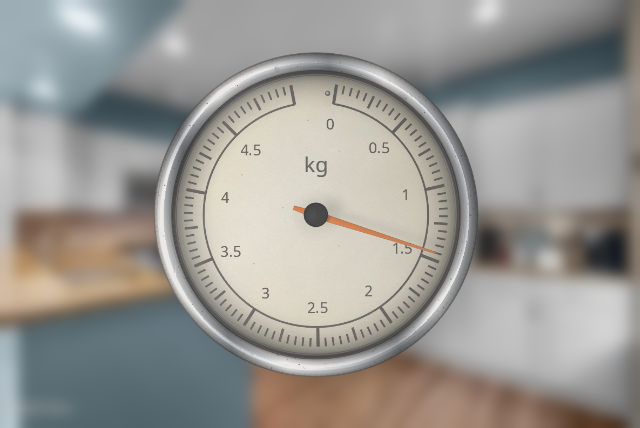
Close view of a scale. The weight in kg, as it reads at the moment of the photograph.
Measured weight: 1.45 kg
